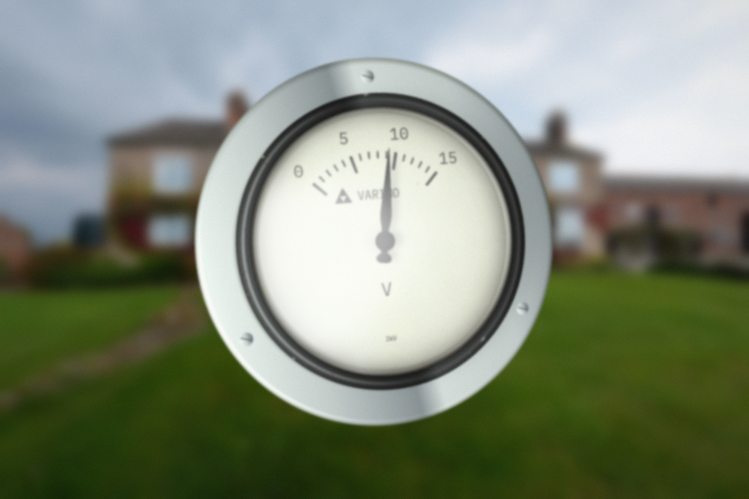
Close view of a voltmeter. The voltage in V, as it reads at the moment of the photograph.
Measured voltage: 9 V
